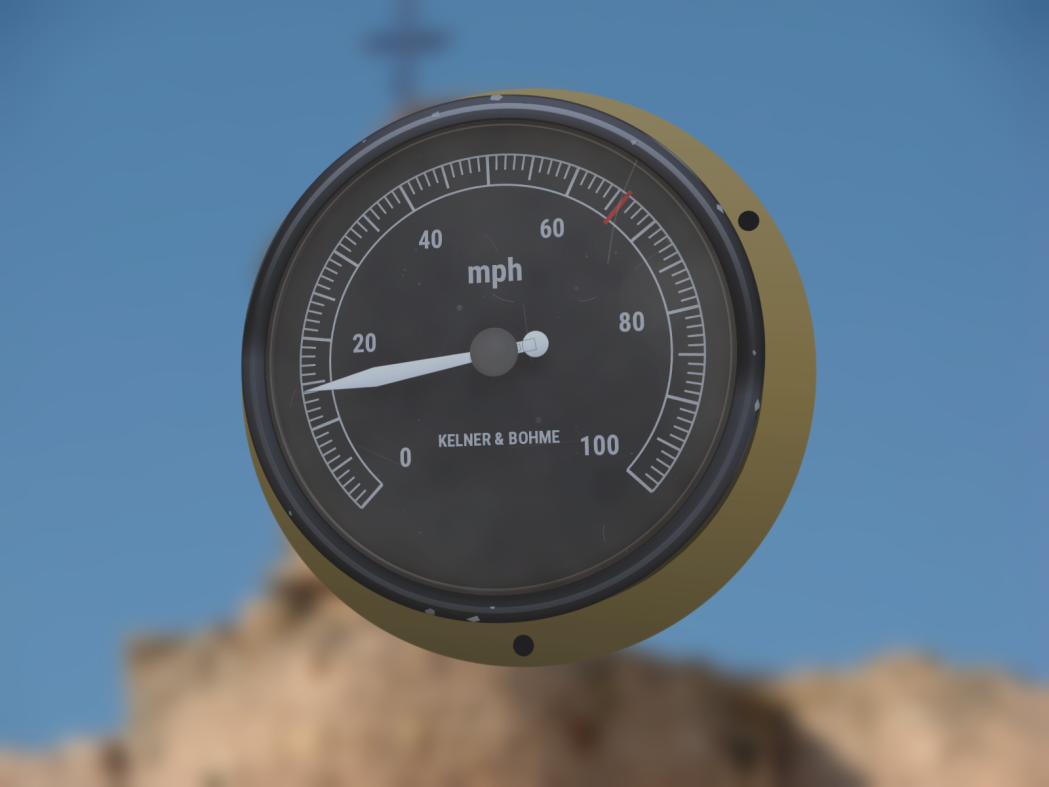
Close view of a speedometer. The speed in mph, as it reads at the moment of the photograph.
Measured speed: 14 mph
